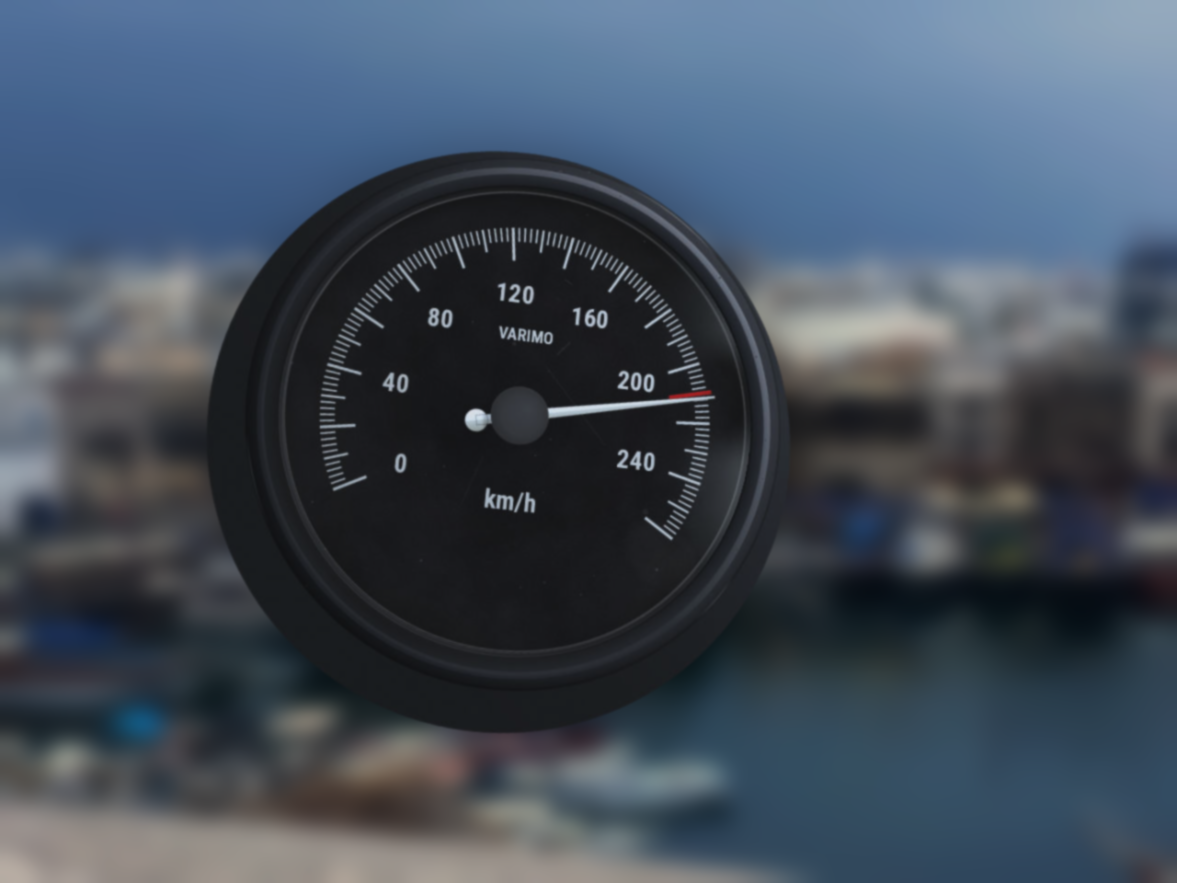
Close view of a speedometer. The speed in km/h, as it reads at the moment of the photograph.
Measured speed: 212 km/h
